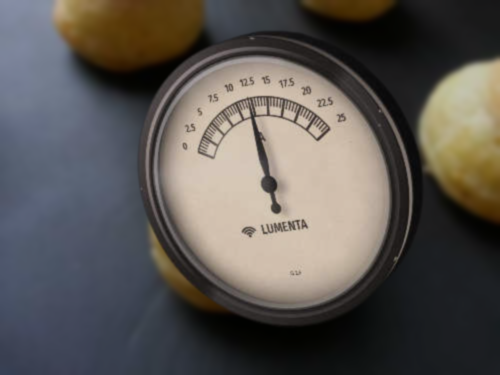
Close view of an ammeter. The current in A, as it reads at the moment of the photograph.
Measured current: 12.5 A
